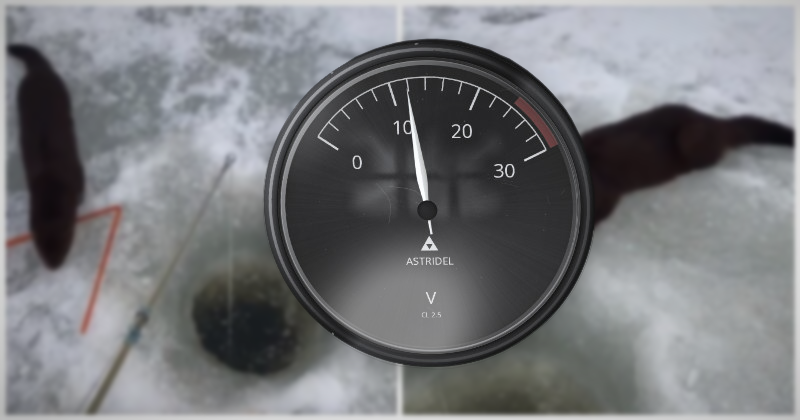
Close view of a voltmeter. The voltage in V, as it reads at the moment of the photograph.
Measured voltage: 12 V
